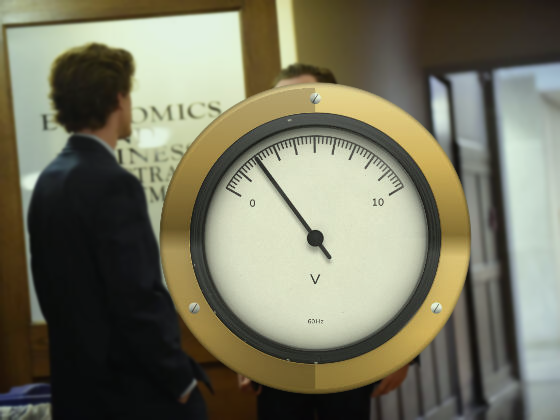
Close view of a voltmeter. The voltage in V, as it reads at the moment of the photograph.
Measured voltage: 2 V
